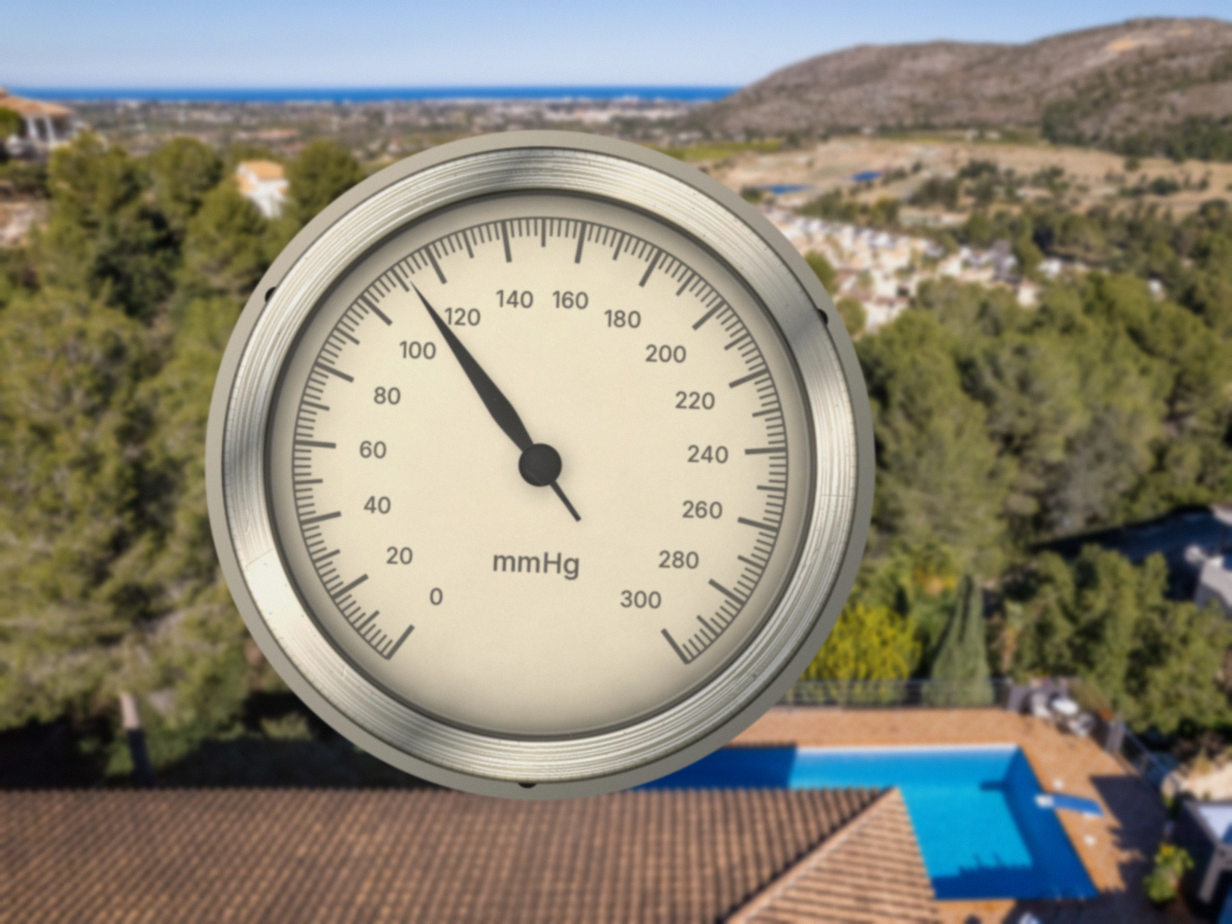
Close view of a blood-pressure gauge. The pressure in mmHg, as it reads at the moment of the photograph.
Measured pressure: 112 mmHg
